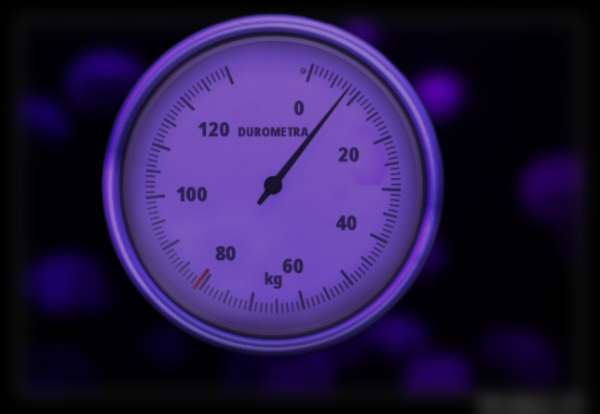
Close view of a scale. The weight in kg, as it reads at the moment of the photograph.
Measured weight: 8 kg
